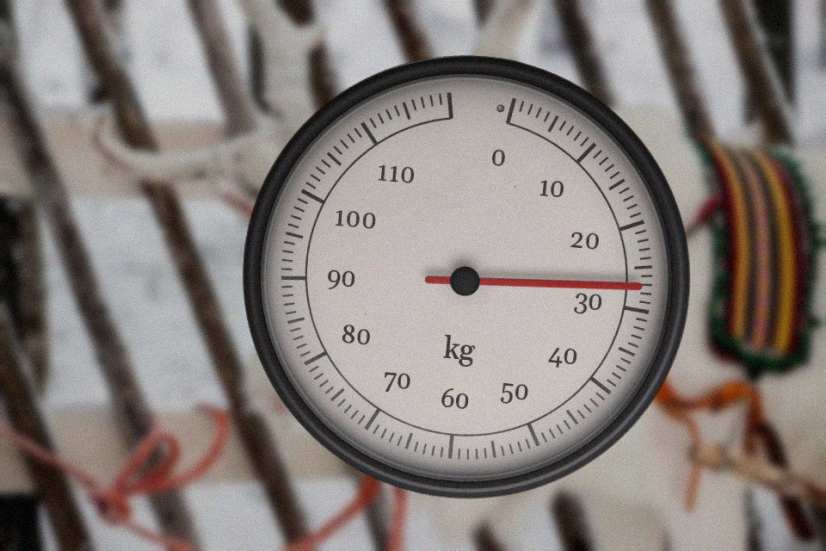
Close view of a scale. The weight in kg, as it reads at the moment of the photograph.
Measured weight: 27 kg
